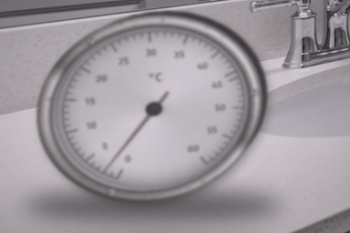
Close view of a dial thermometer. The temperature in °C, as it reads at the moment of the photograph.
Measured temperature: 2 °C
